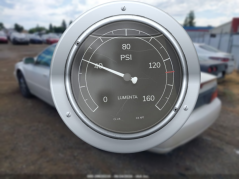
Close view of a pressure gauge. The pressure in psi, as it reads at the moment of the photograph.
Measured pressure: 40 psi
